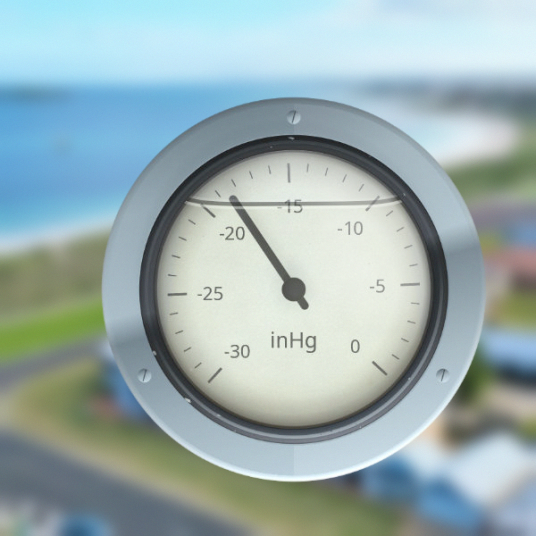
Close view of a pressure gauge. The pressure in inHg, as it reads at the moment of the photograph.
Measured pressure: -18.5 inHg
